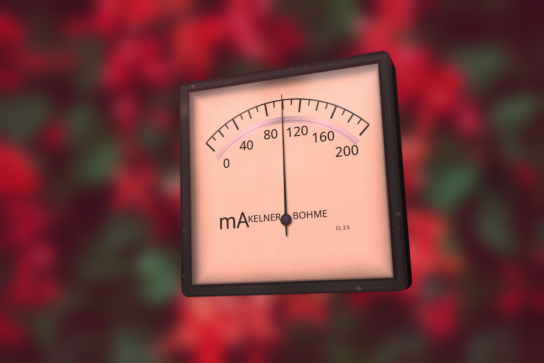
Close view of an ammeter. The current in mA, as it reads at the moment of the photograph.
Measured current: 100 mA
